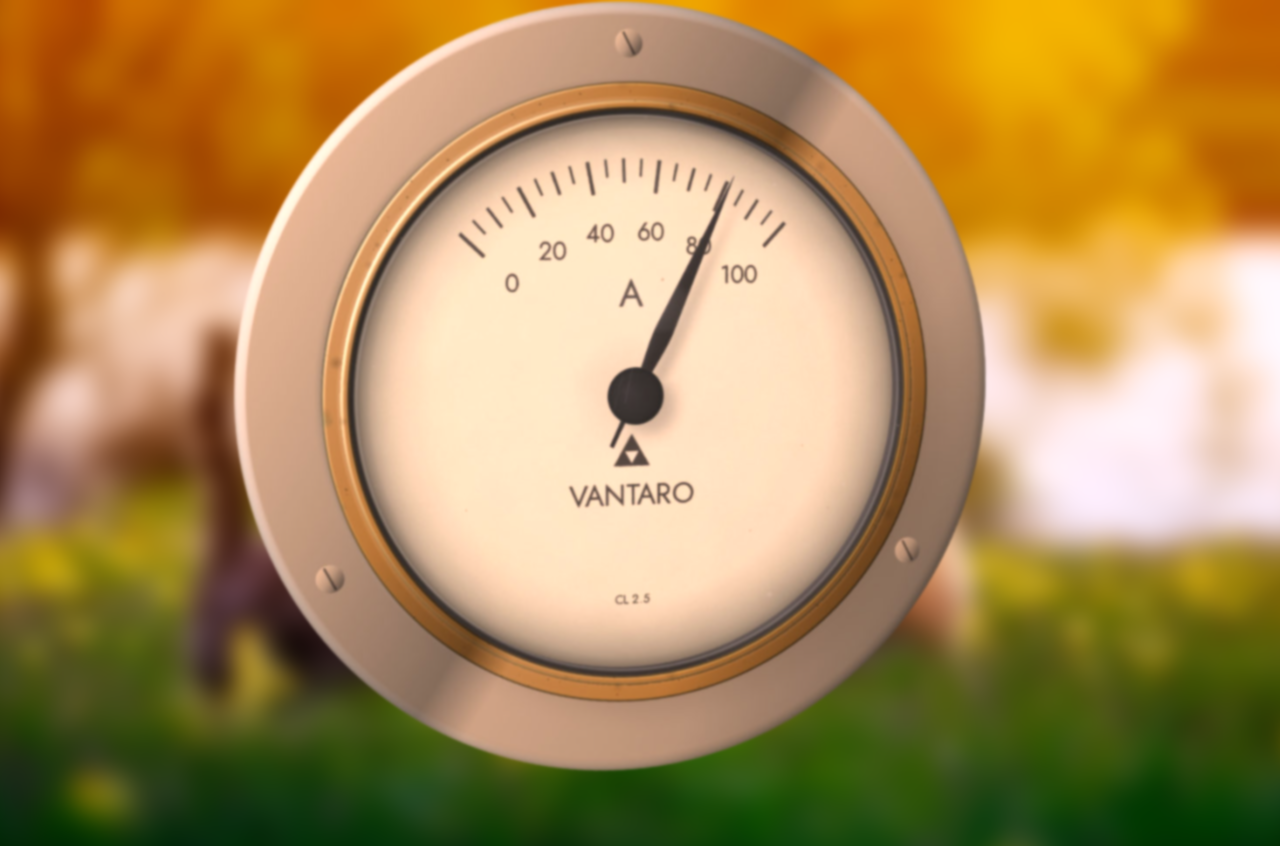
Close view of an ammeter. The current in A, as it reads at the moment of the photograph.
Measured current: 80 A
